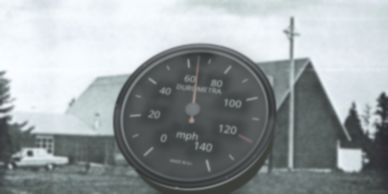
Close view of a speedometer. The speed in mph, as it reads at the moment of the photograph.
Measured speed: 65 mph
